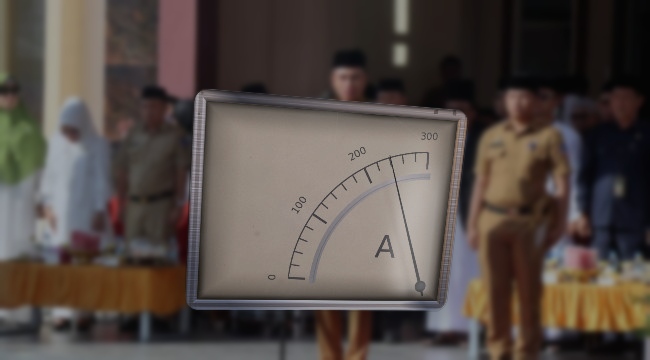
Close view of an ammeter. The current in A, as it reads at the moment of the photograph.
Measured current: 240 A
